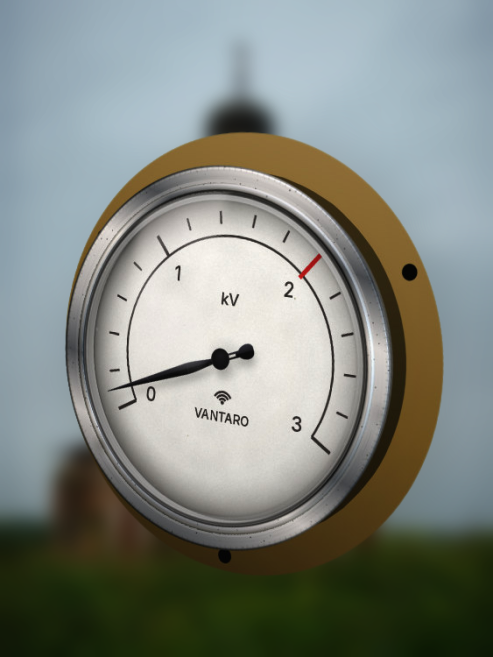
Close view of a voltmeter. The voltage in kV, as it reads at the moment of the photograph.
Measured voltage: 0.1 kV
